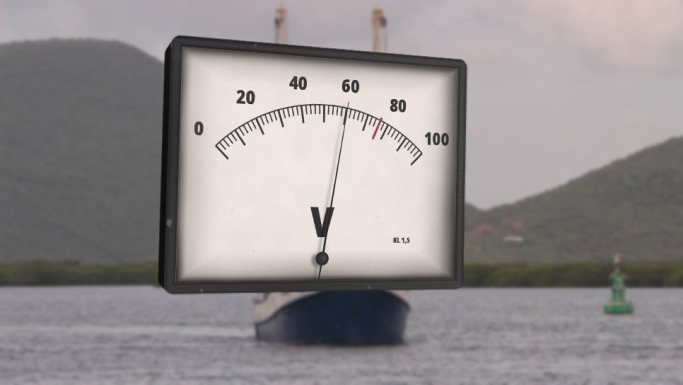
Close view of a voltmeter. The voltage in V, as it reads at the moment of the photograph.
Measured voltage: 60 V
